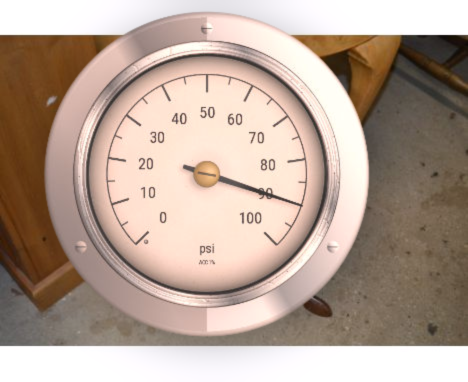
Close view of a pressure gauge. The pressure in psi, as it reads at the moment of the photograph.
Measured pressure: 90 psi
